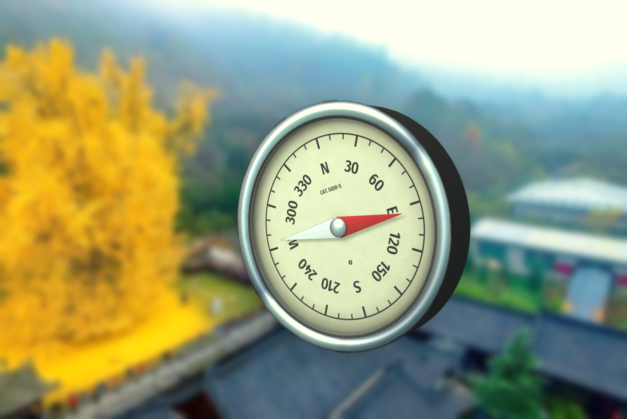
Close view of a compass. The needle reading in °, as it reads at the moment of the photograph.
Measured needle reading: 95 °
